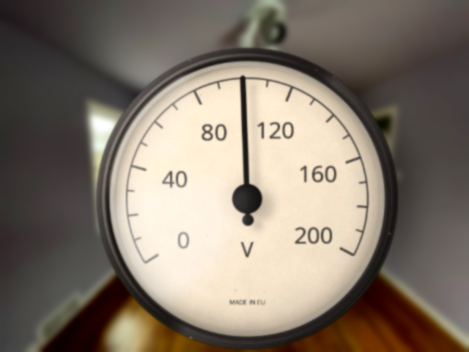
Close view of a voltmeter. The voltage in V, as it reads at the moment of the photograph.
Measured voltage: 100 V
